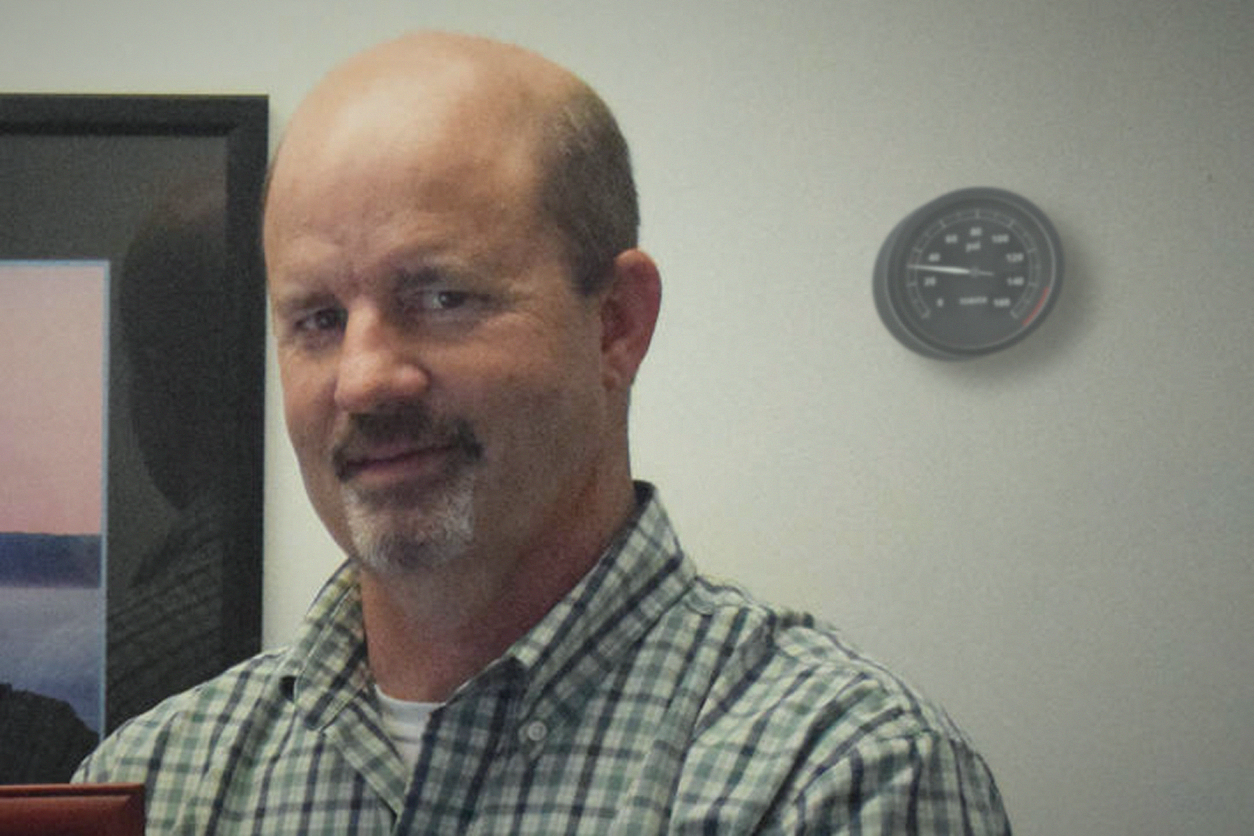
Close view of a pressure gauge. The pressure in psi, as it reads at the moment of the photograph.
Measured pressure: 30 psi
